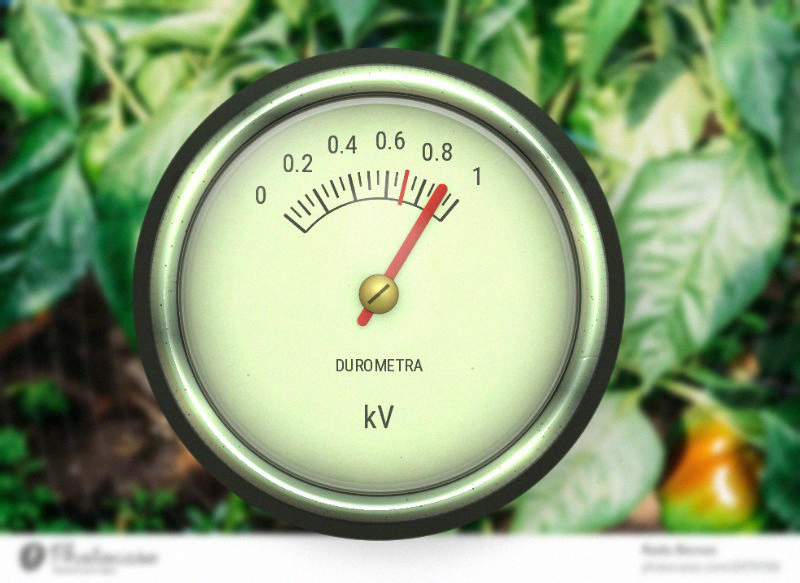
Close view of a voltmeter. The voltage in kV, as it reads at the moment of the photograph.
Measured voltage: 0.9 kV
